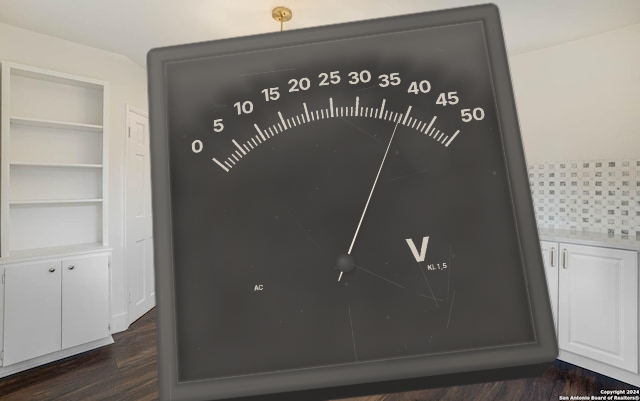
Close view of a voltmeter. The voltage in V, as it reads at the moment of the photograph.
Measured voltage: 39 V
